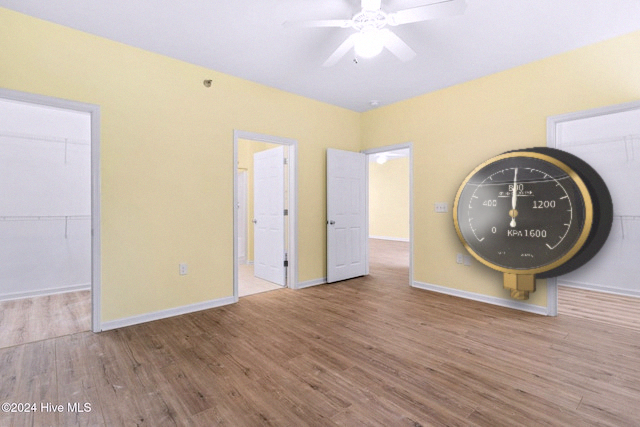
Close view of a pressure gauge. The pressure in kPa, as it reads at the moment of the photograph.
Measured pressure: 800 kPa
